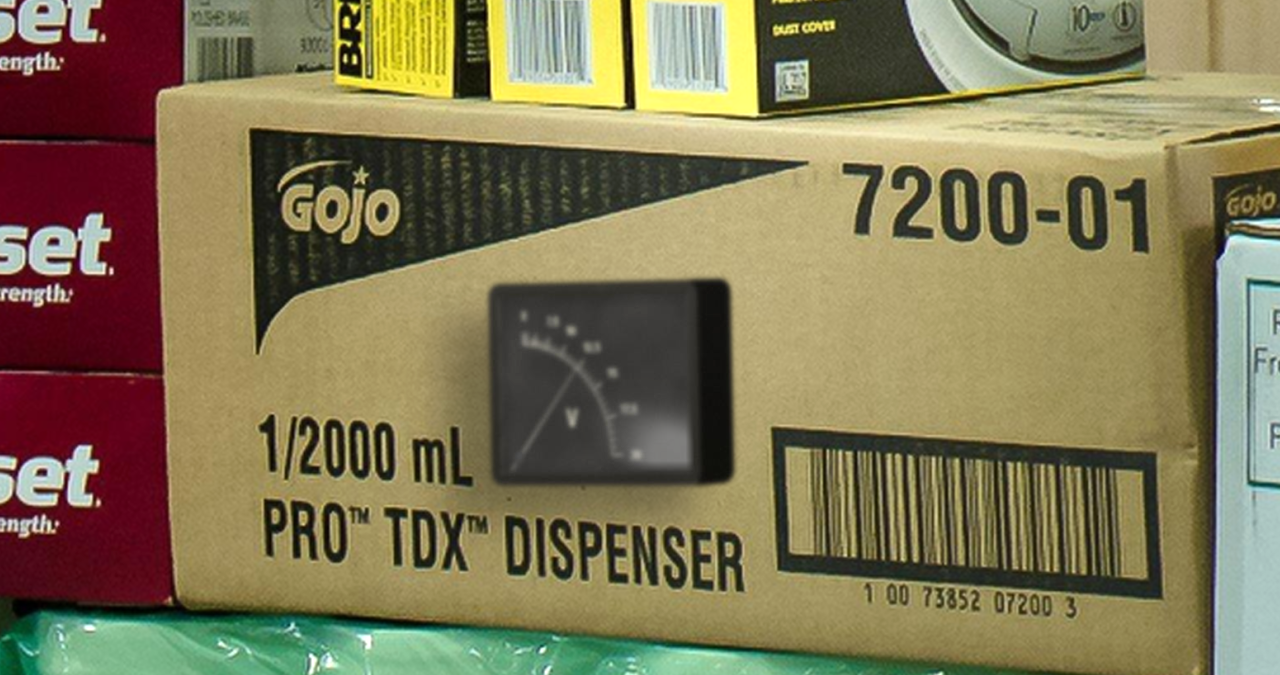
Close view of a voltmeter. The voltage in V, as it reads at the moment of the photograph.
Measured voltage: 12.5 V
